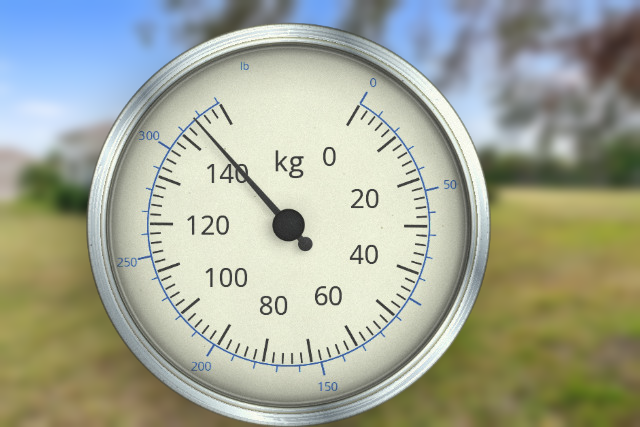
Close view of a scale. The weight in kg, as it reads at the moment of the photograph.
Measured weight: 144 kg
